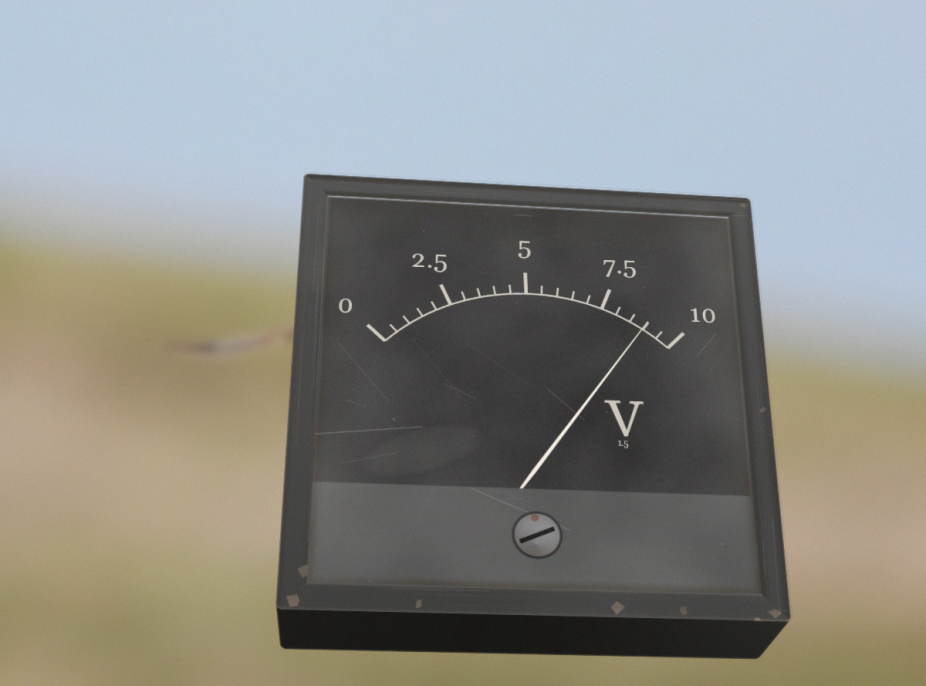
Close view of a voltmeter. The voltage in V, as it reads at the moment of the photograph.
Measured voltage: 9 V
